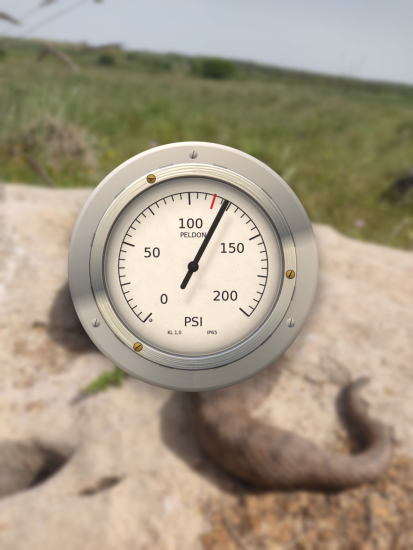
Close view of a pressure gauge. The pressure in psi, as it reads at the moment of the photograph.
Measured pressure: 122.5 psi
